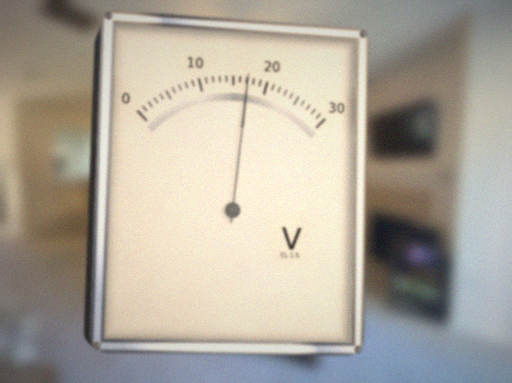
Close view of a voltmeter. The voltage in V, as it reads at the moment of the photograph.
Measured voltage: 17 V
